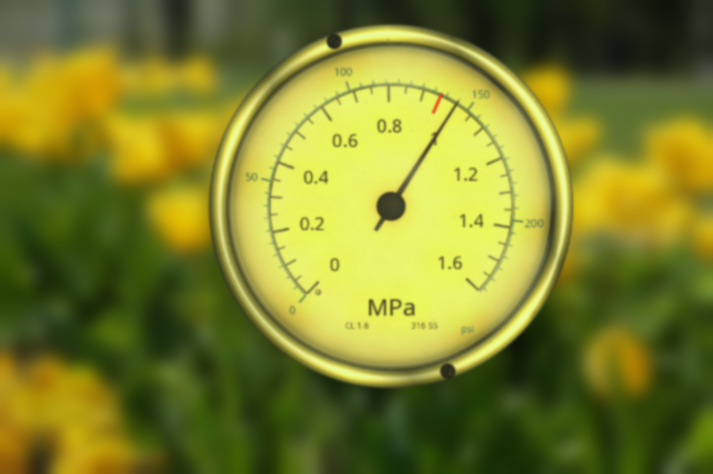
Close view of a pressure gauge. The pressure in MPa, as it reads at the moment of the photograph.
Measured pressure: 1 MPa
